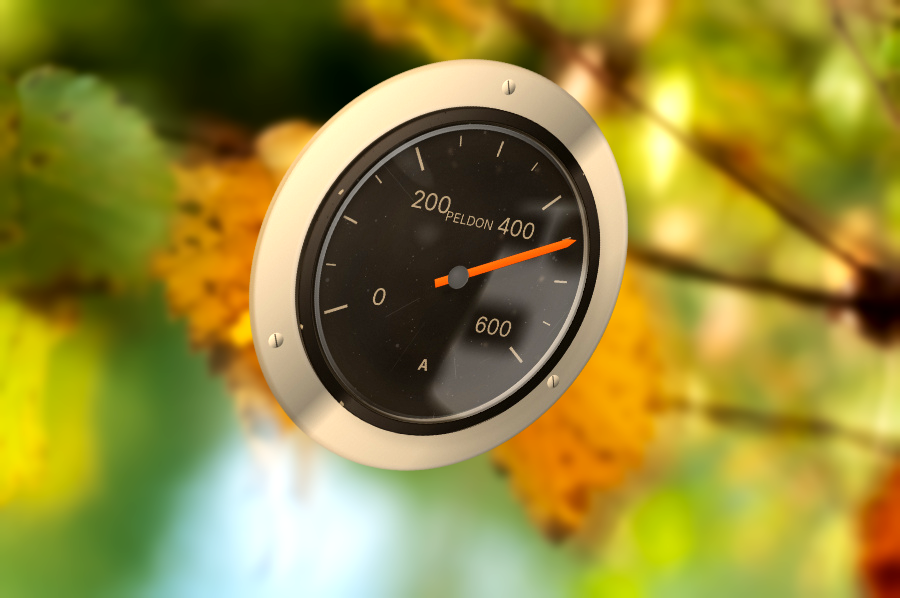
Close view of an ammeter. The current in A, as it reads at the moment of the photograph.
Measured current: 450 A
